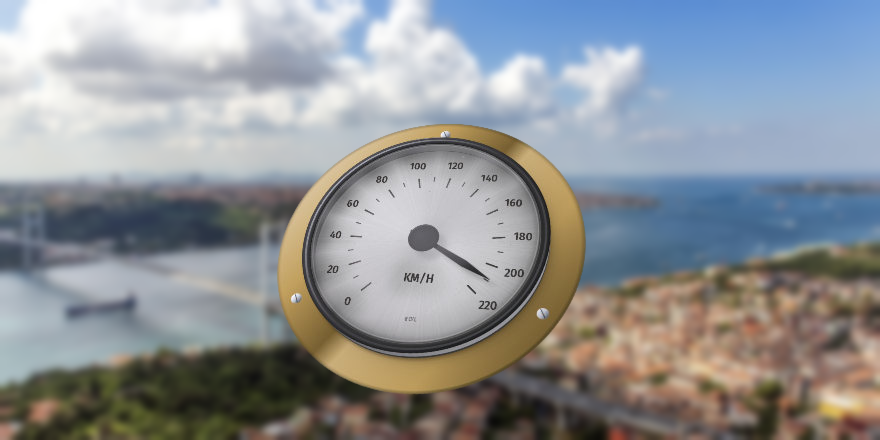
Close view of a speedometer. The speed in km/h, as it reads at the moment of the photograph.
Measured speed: 210 km/h
